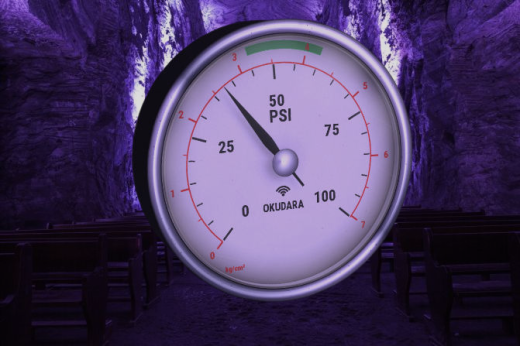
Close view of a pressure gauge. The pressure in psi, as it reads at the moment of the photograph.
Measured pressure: 37.5 psi
